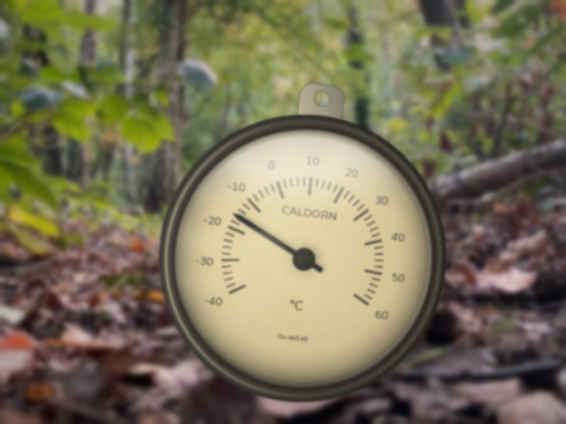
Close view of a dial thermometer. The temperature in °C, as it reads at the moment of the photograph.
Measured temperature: -16 °C
